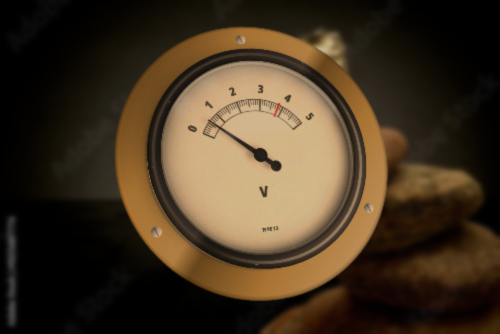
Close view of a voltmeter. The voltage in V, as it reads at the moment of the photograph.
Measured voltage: 0.5 V
